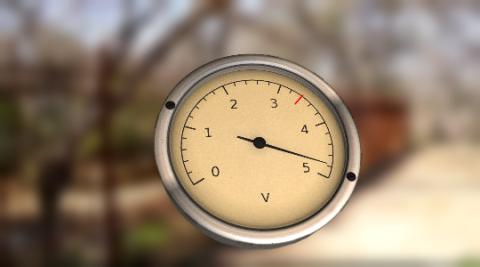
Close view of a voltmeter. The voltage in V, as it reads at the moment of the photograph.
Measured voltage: 4.8 V
